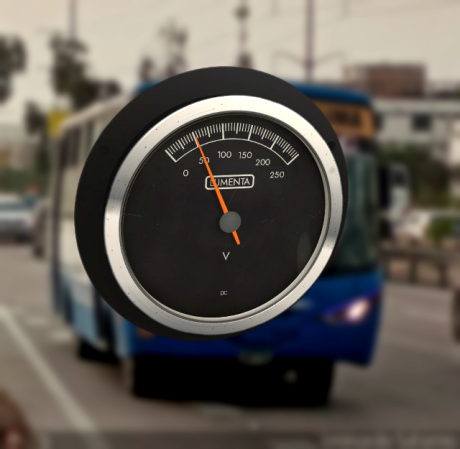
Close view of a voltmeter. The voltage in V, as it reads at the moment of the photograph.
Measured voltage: 50 V
